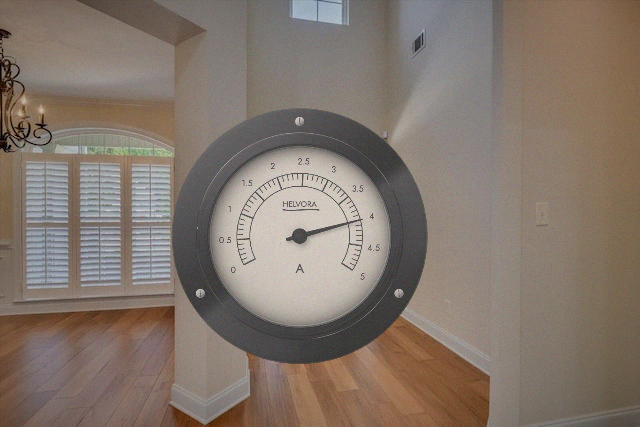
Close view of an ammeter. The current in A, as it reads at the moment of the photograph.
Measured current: 4 A
